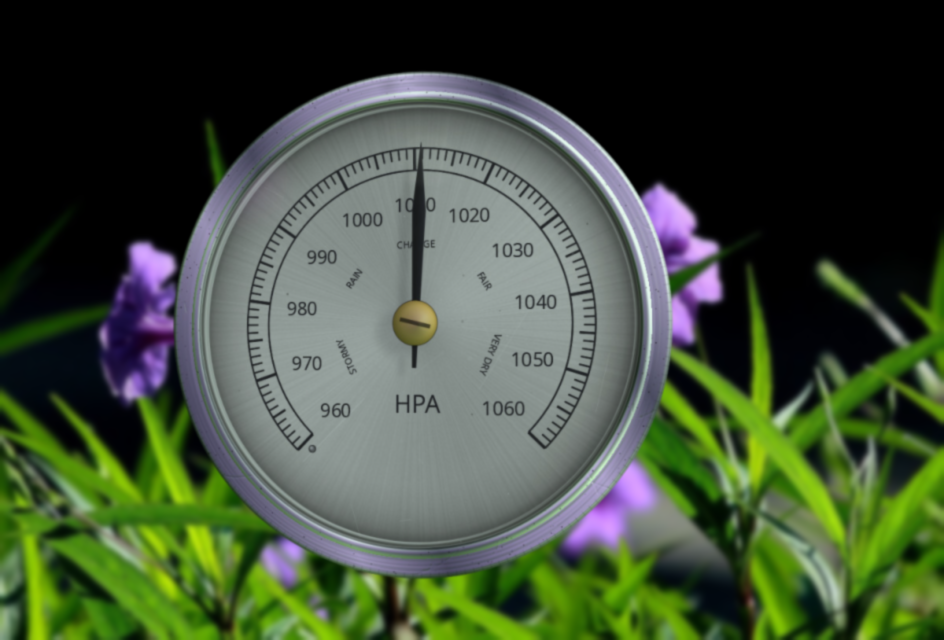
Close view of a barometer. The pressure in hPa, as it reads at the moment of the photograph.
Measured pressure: 1011 hPa
